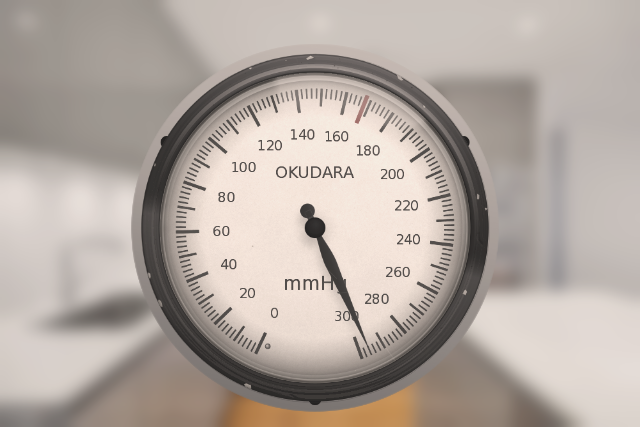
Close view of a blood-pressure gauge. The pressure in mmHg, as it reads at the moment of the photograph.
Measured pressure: 296 mmHg
